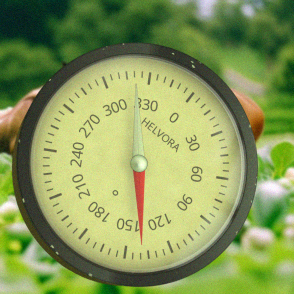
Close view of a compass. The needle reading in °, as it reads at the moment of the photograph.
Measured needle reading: 140 °
